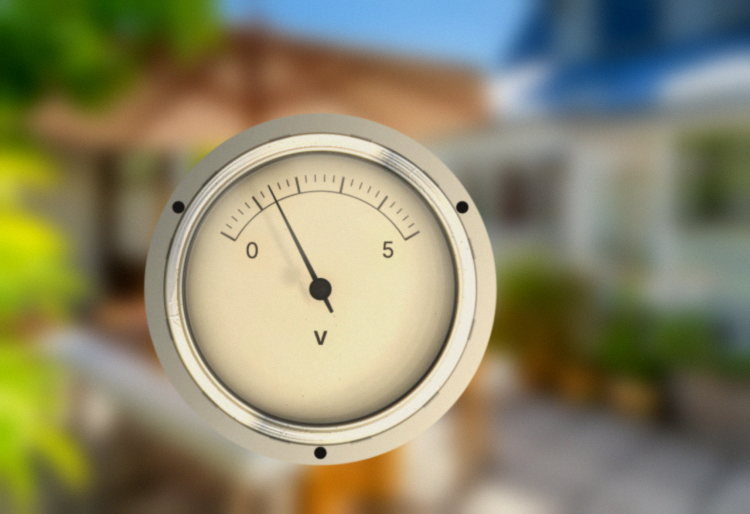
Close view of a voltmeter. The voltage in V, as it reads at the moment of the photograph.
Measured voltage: 1.4 V
